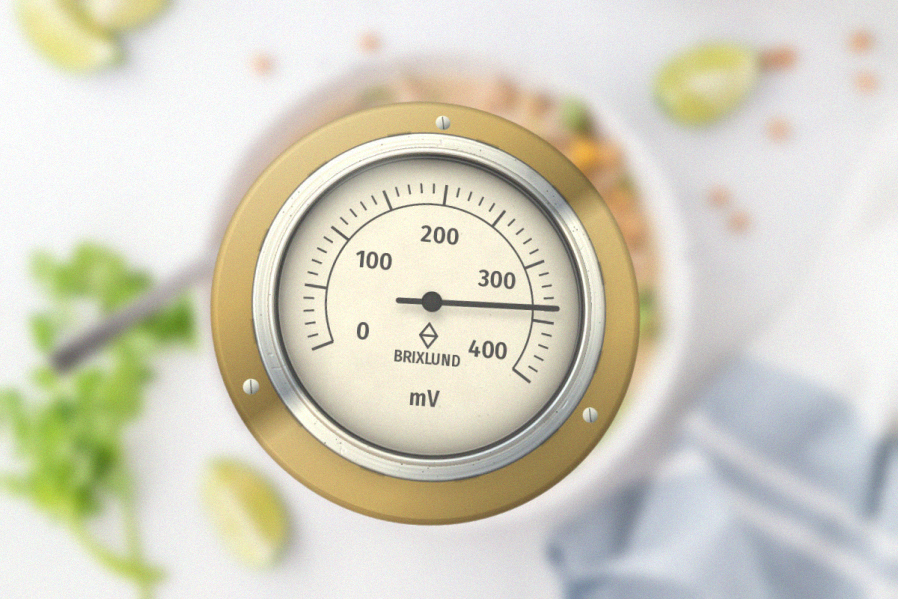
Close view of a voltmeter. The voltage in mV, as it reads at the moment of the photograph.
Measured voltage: 340 mV
